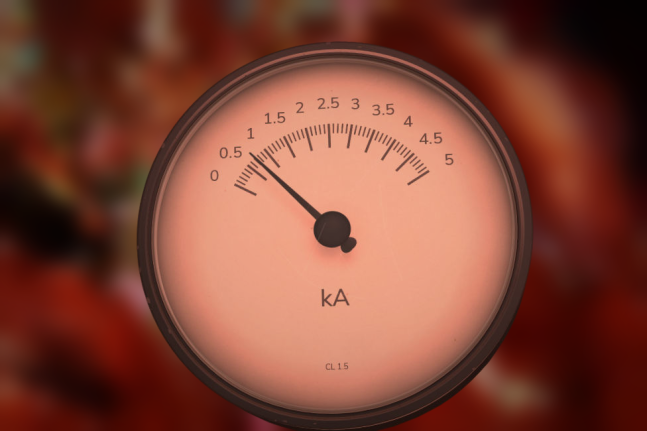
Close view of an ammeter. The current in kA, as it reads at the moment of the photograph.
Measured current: 0.7 kA
